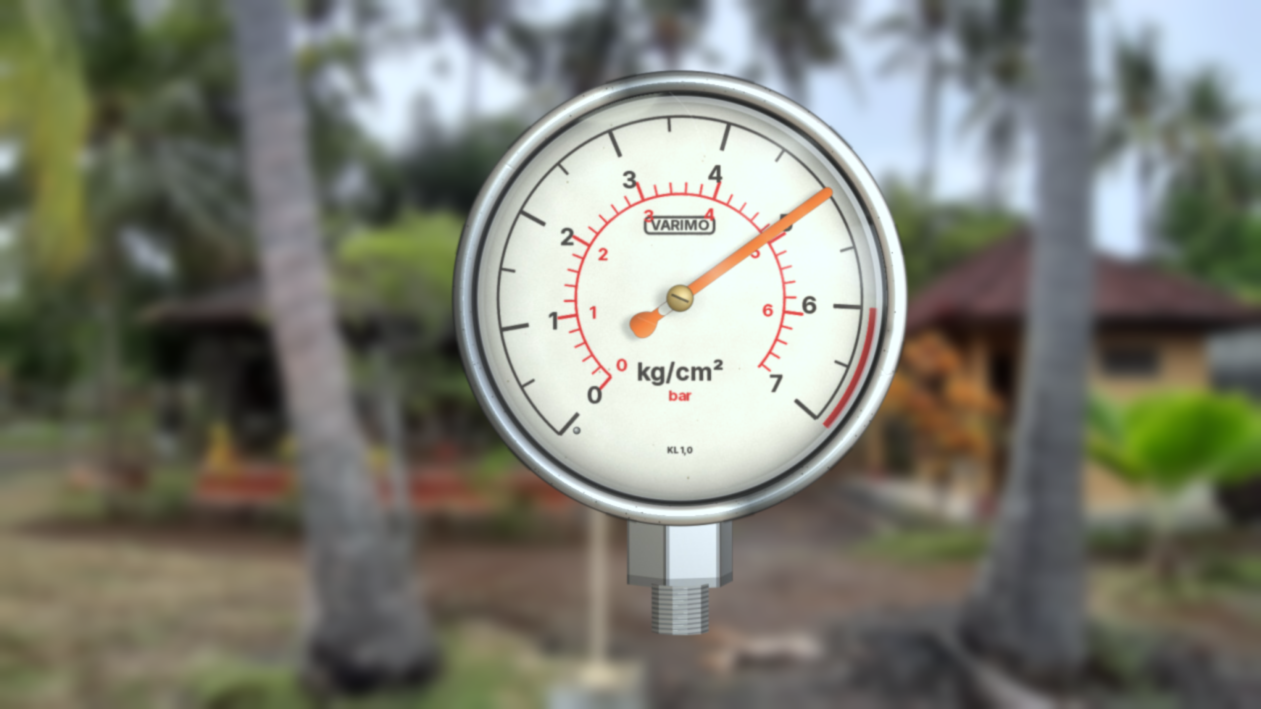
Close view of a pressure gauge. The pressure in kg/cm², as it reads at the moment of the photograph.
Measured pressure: 5 kg/cm²
